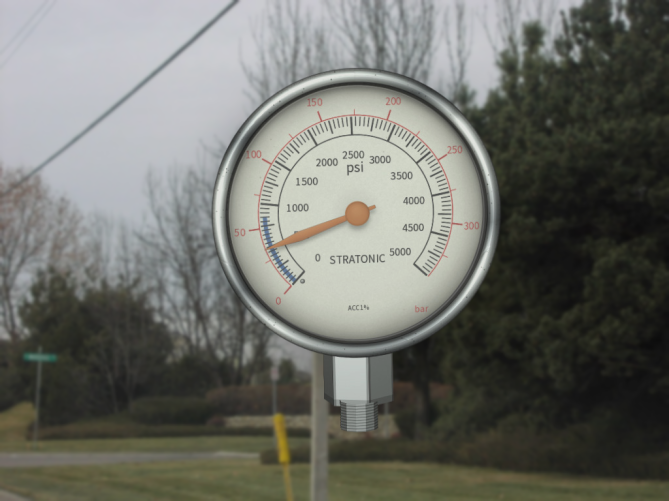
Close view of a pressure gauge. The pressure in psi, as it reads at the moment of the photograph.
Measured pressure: 500 psi
